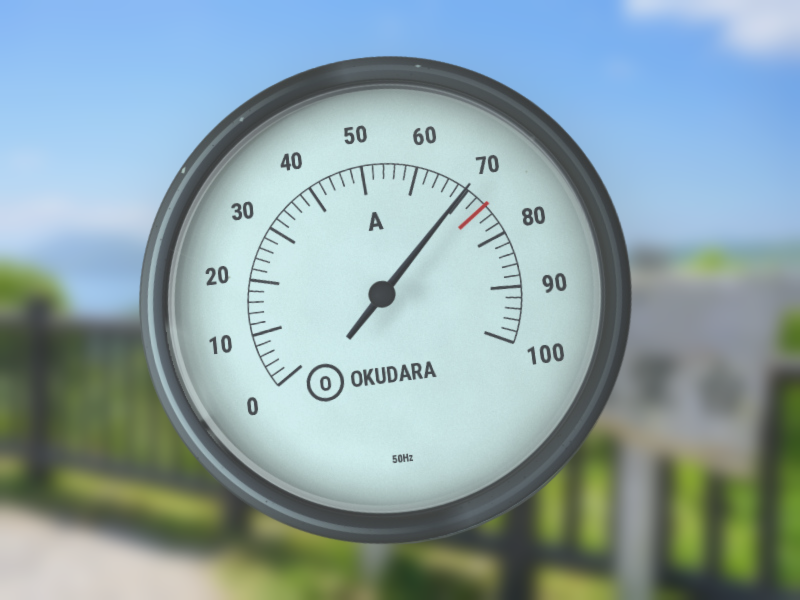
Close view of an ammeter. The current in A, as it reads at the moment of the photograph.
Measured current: 70 A
